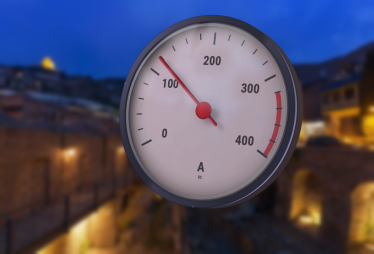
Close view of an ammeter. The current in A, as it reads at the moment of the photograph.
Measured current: 120 A
